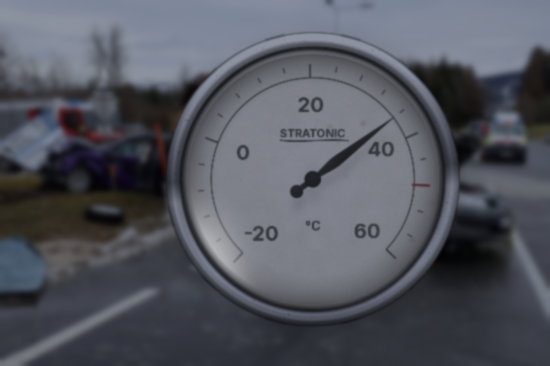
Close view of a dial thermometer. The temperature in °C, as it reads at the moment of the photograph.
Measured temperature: 36 °C
